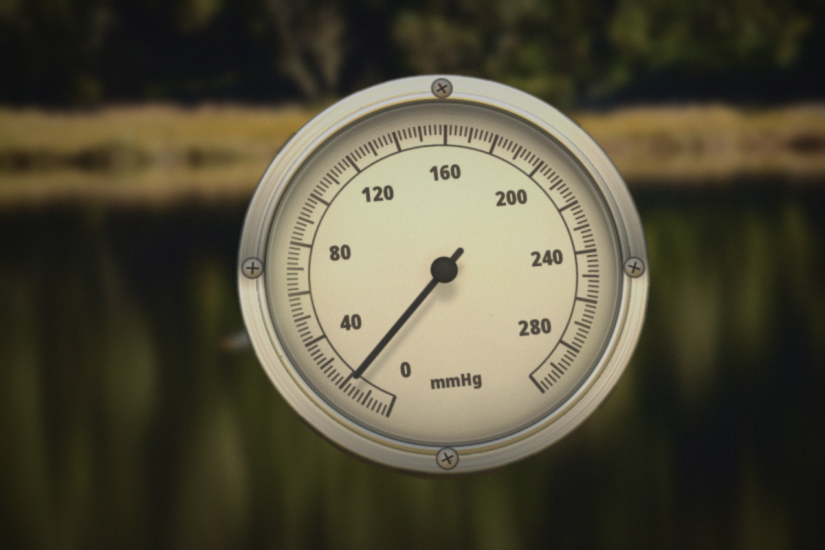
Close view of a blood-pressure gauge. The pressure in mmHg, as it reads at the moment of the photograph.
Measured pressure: 18 mmHg
